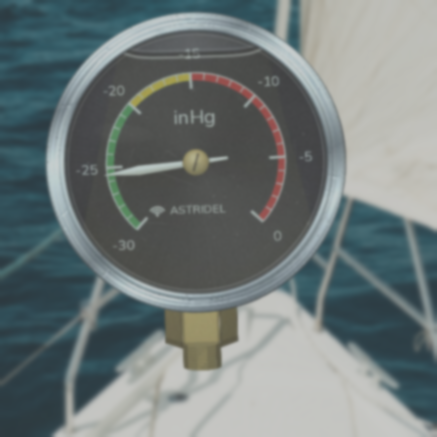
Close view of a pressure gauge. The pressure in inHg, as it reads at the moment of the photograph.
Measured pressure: -25.5 inHg
